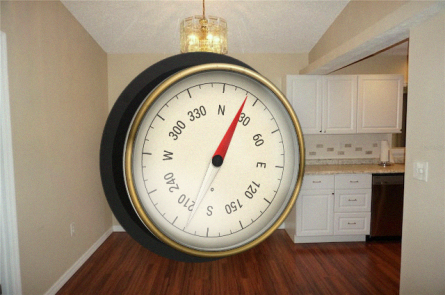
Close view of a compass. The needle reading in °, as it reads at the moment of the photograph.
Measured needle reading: 20 °
